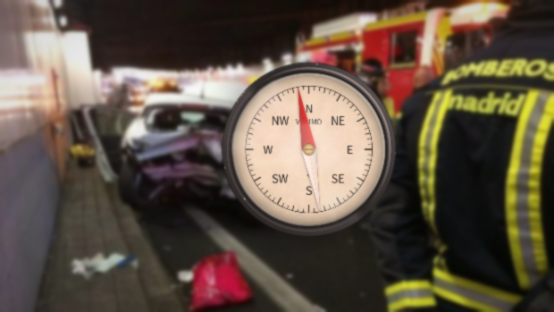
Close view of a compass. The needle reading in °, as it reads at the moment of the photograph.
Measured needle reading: 350 °
